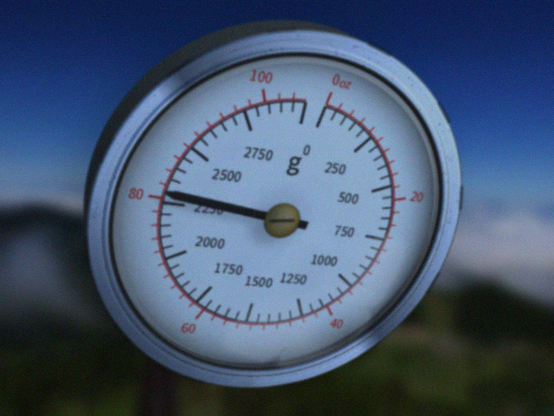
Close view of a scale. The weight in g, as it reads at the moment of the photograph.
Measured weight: 2300 g
